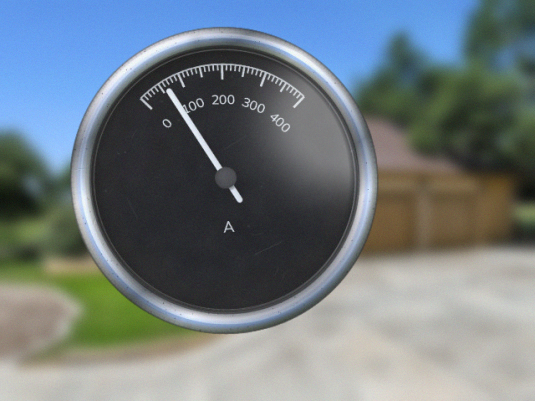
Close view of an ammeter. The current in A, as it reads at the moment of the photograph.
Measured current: 60 A
